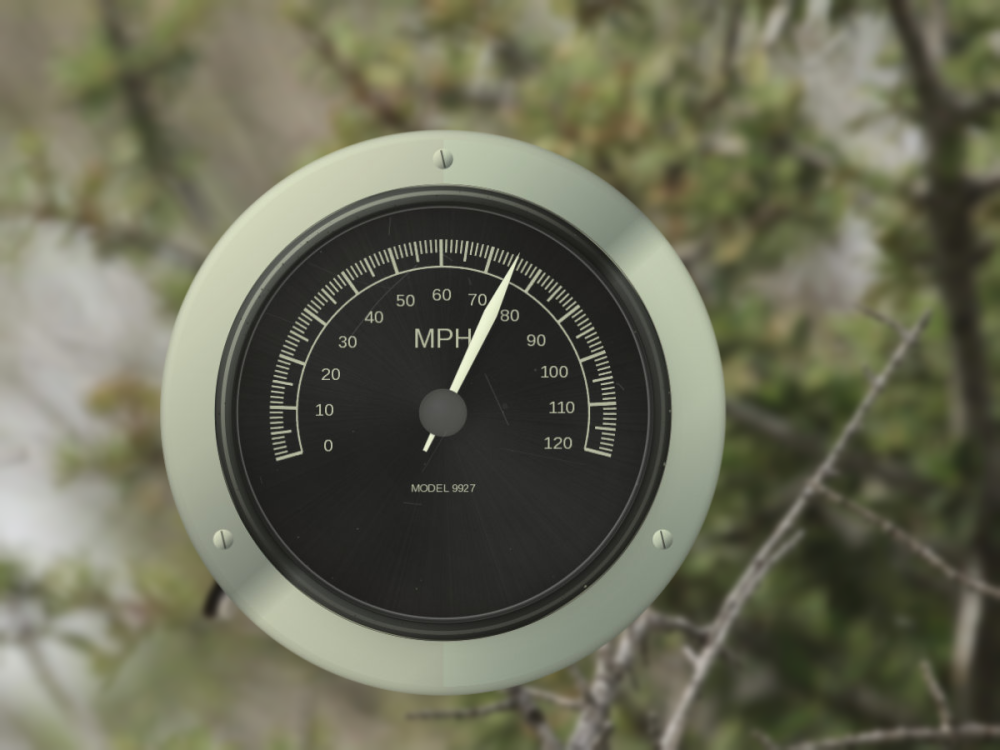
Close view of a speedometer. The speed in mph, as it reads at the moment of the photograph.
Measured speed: 75 mph
